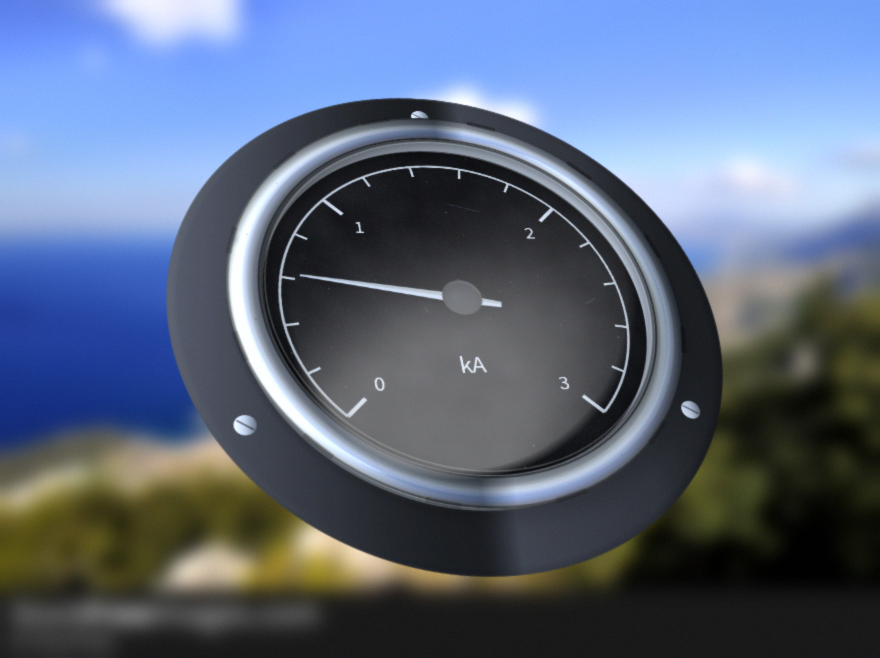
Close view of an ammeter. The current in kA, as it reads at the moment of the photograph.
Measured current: 0.6 kA
